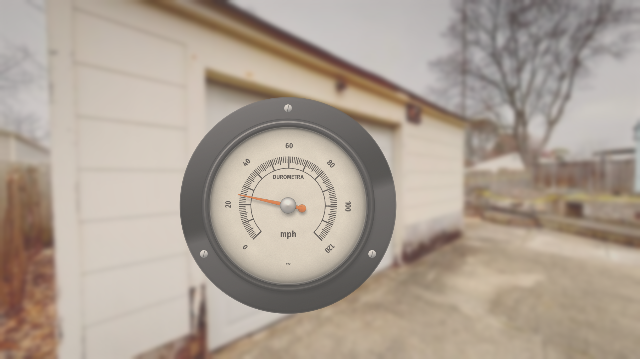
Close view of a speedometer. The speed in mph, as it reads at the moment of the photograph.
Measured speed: 25 mph
